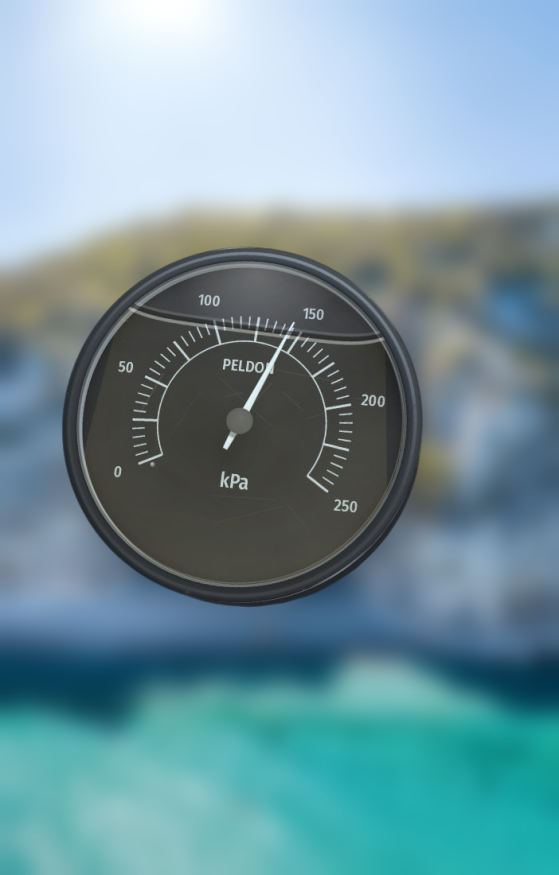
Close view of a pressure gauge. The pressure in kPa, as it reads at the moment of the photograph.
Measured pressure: 145 kPa
